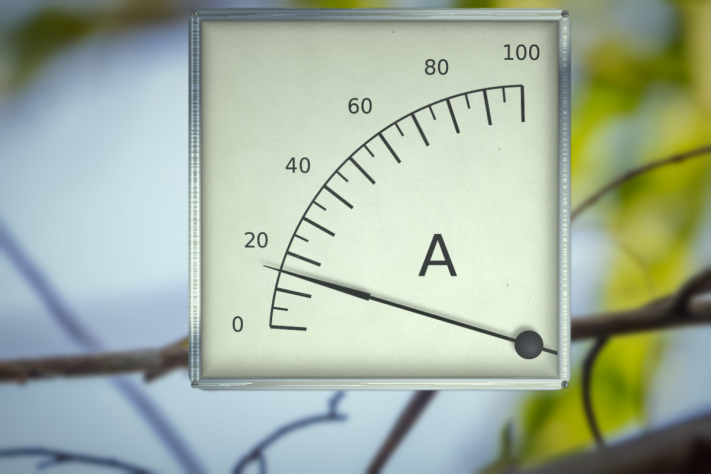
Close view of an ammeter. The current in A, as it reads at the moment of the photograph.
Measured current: 15 A
